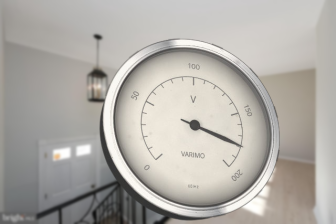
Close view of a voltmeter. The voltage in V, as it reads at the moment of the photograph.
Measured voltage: 180 V
